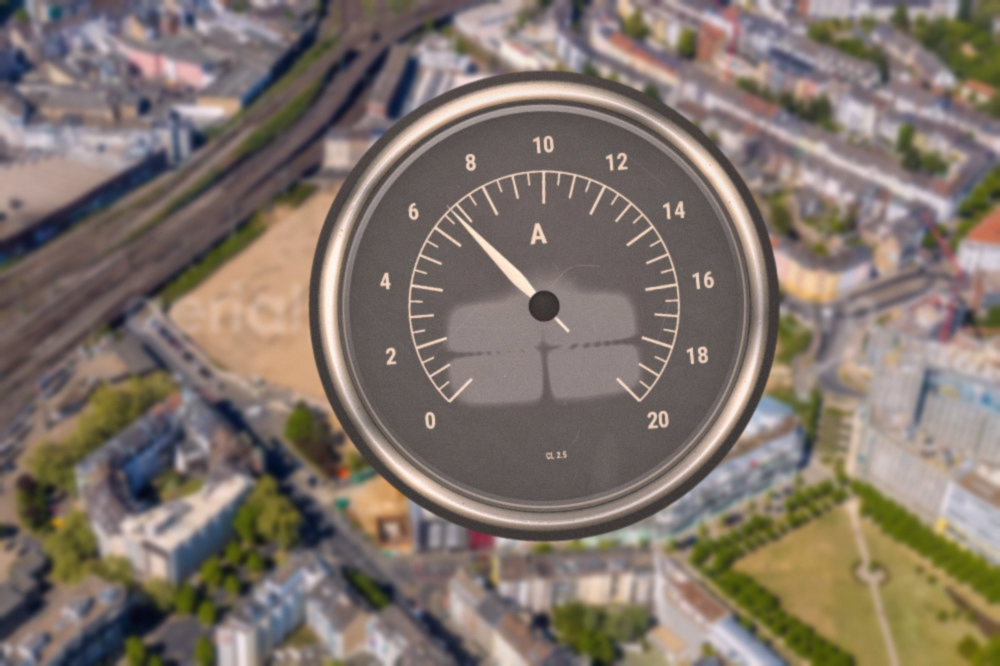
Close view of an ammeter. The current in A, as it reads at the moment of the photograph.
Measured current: 6.75 A
